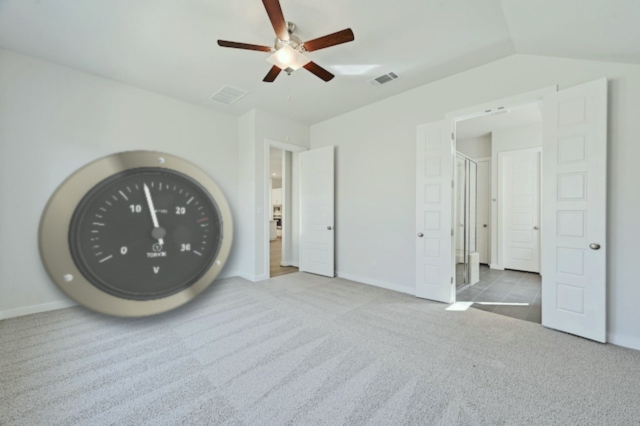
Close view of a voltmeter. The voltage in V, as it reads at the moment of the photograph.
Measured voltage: 13 V
